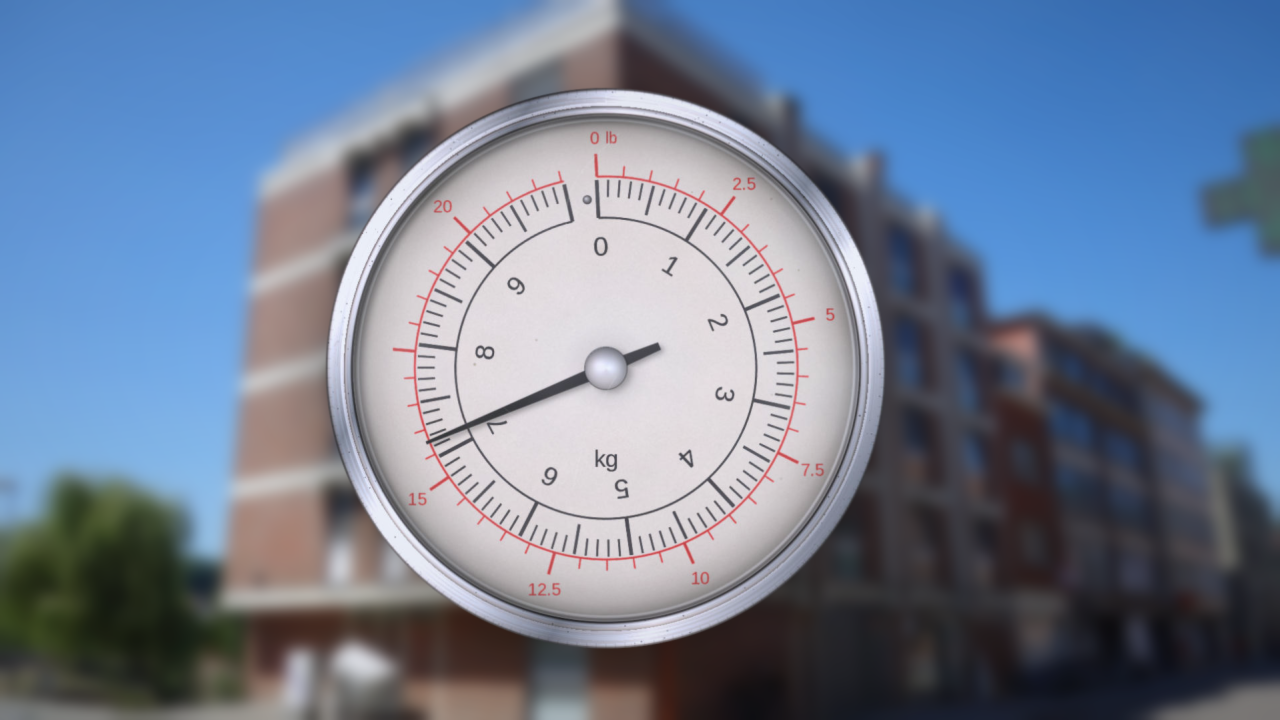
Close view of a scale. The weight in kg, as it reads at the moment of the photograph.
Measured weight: 7.15 kg
